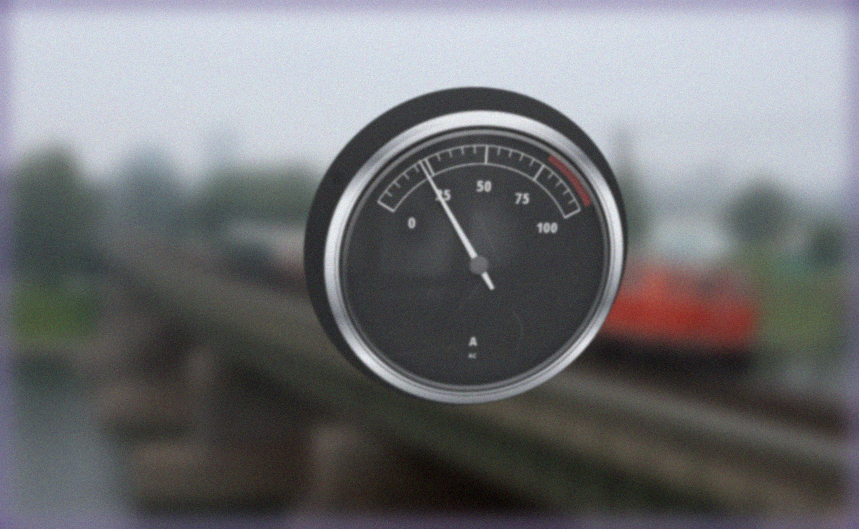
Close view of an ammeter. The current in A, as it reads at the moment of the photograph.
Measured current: 22.5 A
